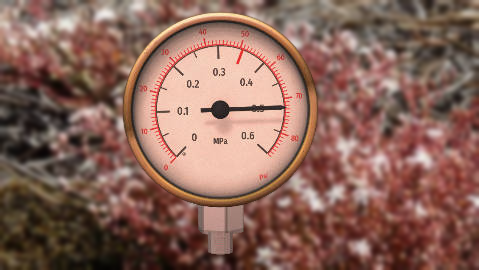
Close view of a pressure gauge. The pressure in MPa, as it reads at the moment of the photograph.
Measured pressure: 0.5 MPa
